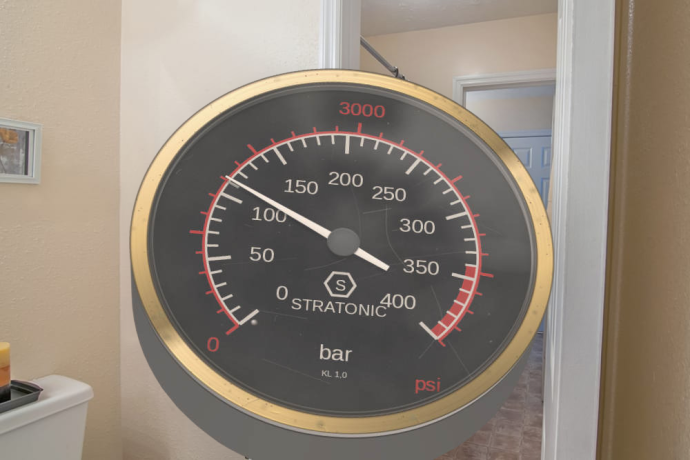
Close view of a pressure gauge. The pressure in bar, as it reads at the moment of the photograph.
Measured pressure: 110 bar
